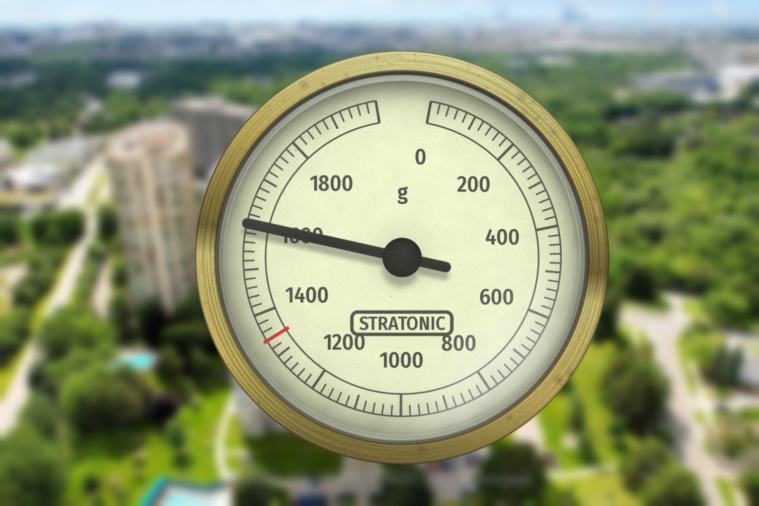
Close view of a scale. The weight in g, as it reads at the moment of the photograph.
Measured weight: 1600 g
